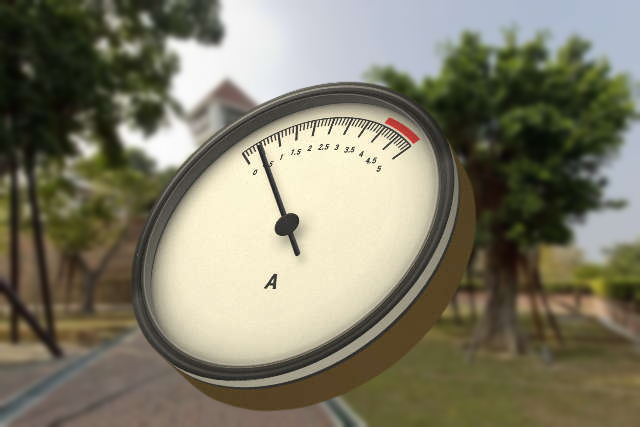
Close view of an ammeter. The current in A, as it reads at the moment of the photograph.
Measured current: 0.5 A
